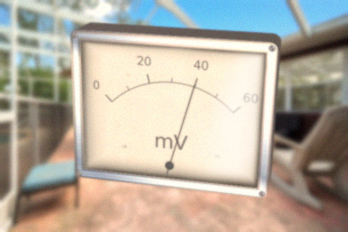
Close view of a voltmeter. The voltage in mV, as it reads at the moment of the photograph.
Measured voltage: 40 mV
